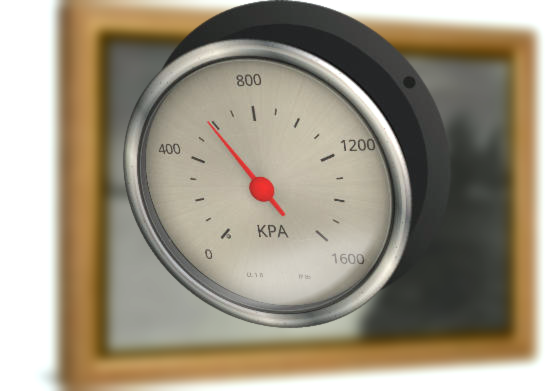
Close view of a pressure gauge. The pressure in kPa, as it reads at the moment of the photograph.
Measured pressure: 600 kPa
